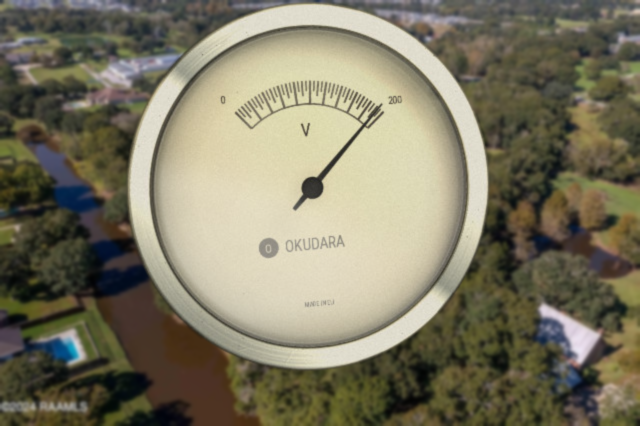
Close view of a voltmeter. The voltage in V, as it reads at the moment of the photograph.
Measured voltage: 190 V
